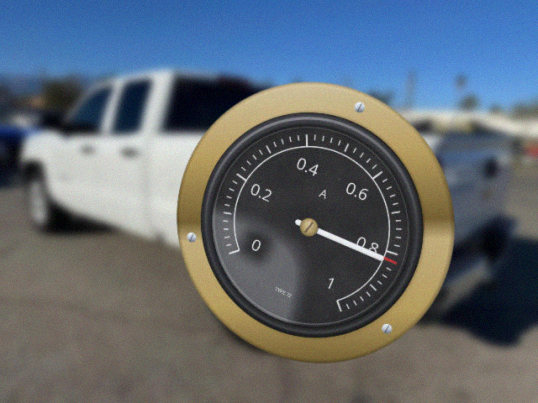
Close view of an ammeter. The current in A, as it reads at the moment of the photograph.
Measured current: 0.82 A
